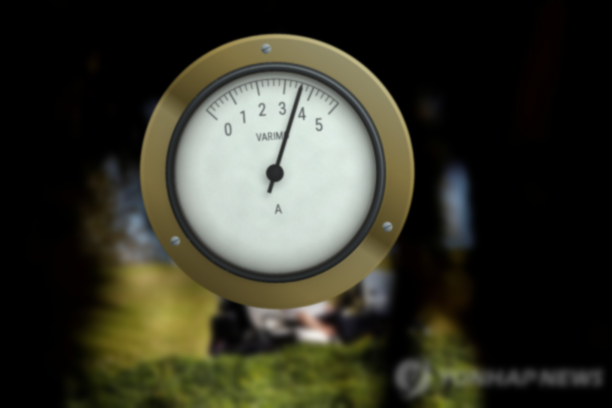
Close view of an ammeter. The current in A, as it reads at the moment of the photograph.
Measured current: 3.6 A
